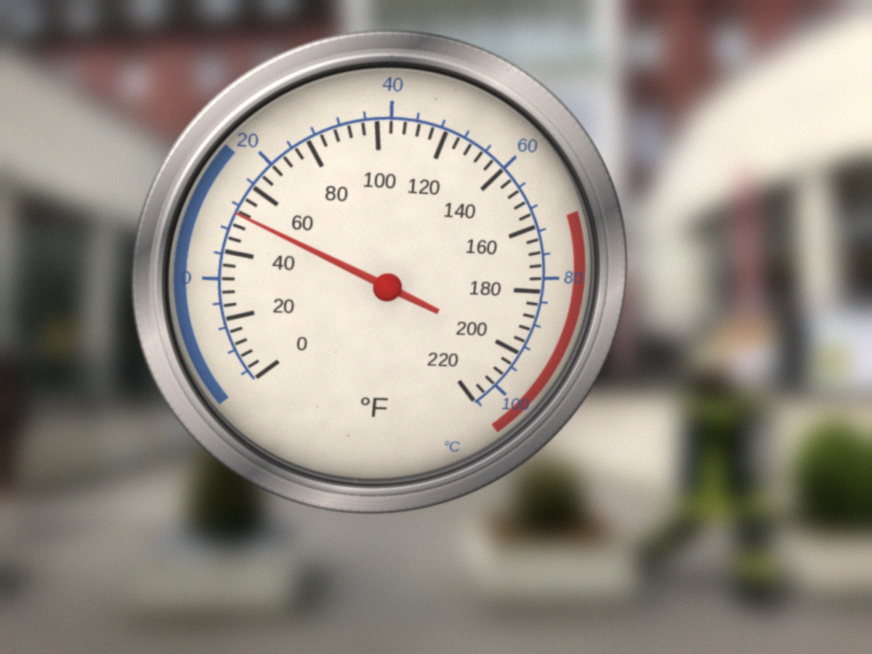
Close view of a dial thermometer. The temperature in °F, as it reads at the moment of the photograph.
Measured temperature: 52 °F
